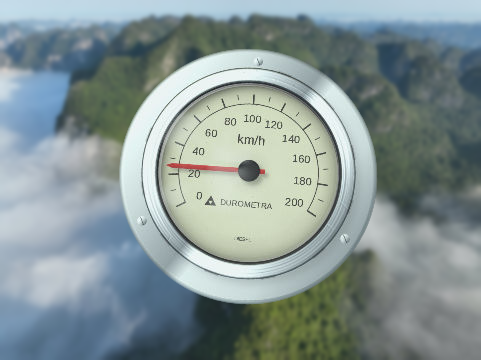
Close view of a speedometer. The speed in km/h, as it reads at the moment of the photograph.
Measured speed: 25 km/h
